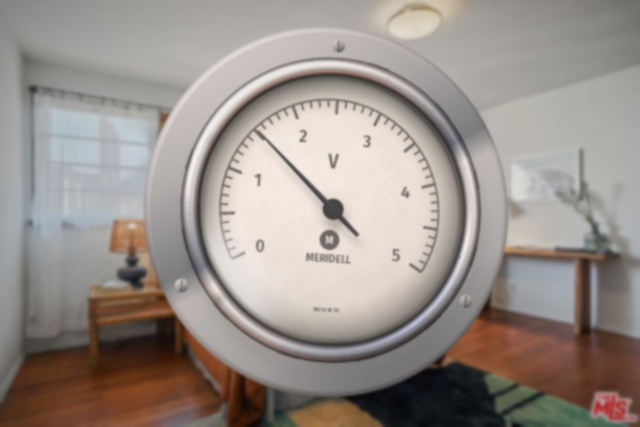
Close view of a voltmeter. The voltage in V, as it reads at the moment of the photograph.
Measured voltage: 1.5 V
